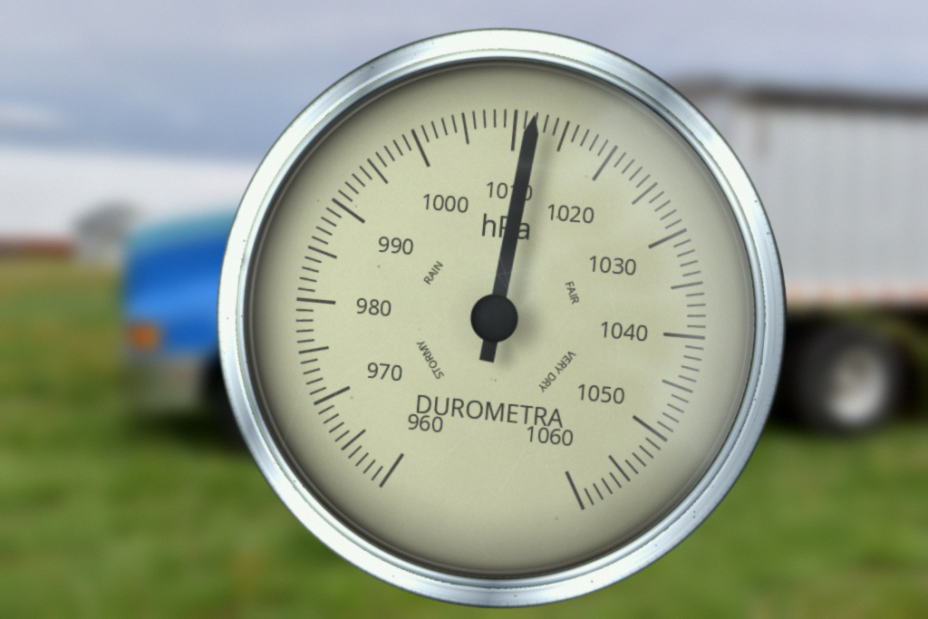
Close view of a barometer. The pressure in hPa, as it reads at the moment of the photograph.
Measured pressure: 1012 hPa
